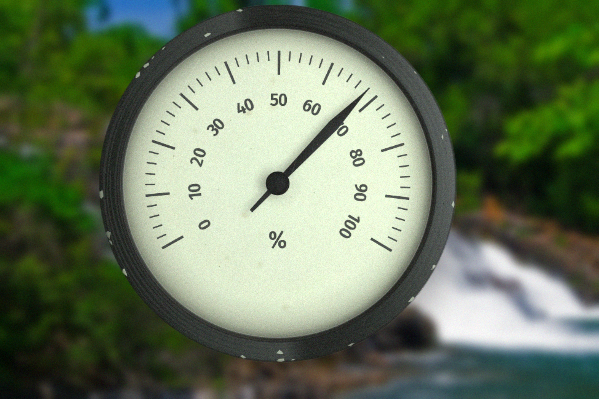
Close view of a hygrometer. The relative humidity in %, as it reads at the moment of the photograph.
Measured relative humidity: 68 %
